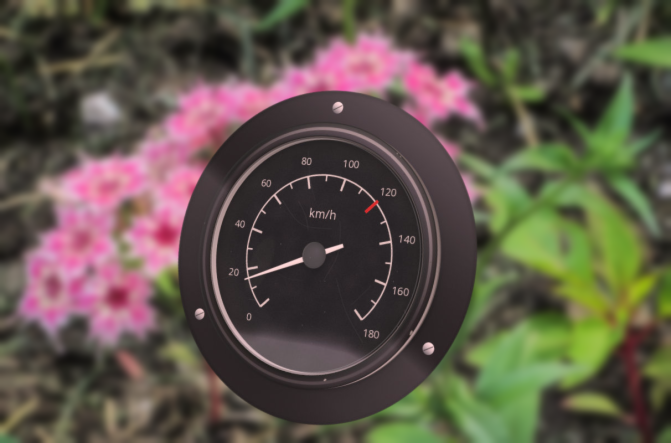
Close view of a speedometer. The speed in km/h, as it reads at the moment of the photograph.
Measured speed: 15 km/h
